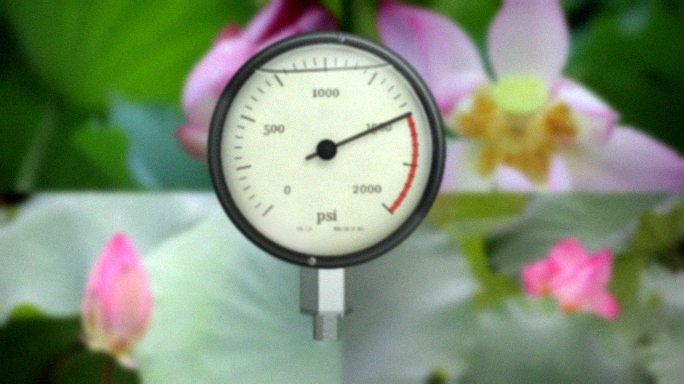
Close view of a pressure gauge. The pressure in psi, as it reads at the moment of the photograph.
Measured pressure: 1500 psi
